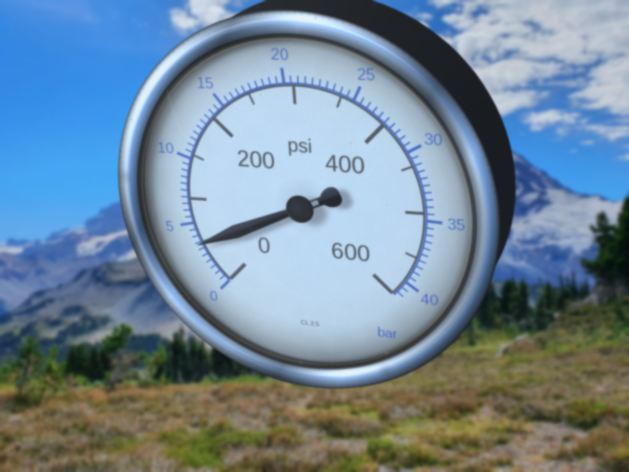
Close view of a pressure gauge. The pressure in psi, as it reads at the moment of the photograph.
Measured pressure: 50 psi
